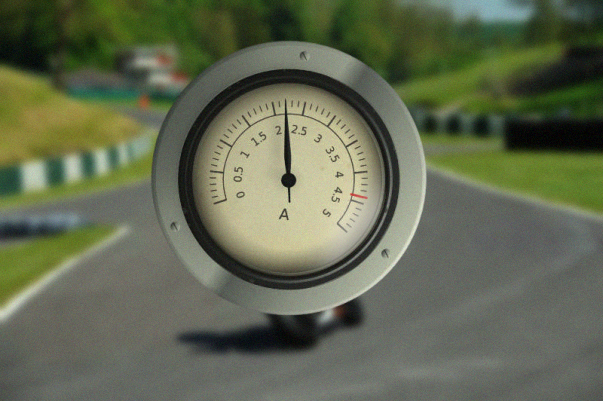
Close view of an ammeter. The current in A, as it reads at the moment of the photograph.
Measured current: 2.2 A
